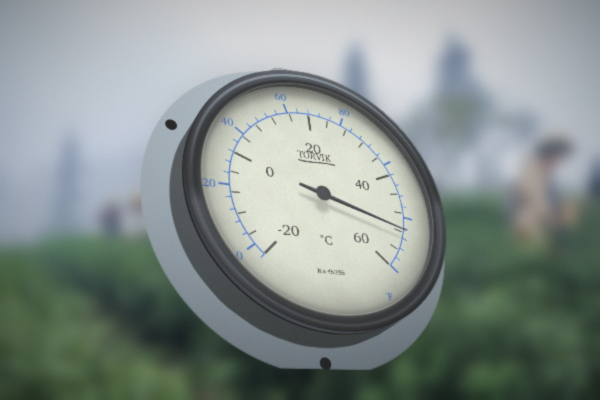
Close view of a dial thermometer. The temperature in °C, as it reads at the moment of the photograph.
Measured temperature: 52 °C
